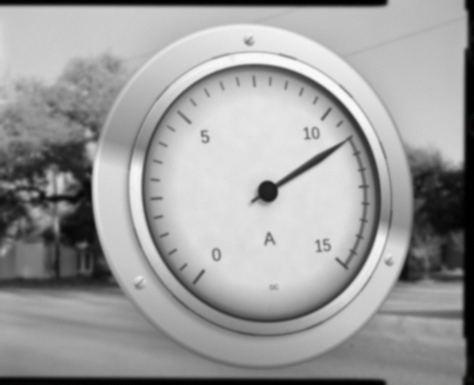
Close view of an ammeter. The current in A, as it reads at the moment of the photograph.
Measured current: 11 A
